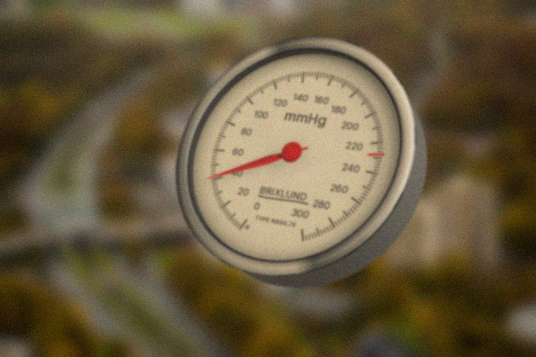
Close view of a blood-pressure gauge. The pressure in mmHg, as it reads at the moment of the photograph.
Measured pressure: 40 mmHg
